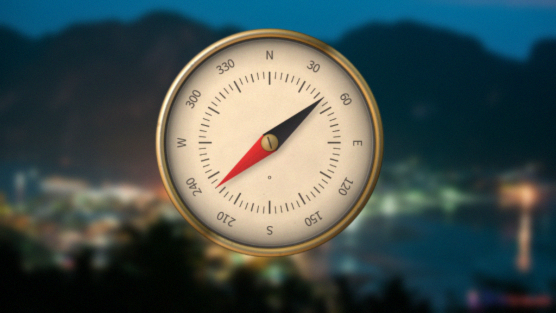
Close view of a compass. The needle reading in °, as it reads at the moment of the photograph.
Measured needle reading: 230 °
